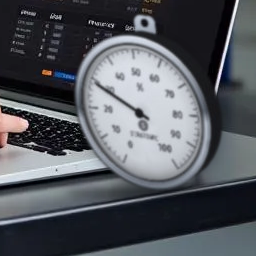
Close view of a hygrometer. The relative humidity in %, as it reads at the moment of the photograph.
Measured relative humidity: 30 %
